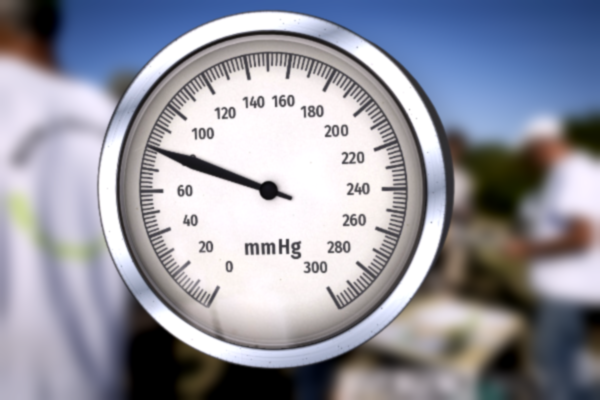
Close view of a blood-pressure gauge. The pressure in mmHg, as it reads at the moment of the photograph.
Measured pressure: 80 mmHg
